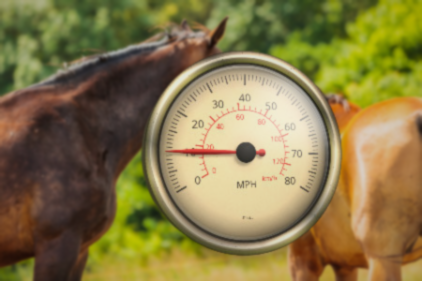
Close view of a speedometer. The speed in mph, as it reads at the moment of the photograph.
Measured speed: 10 mph
